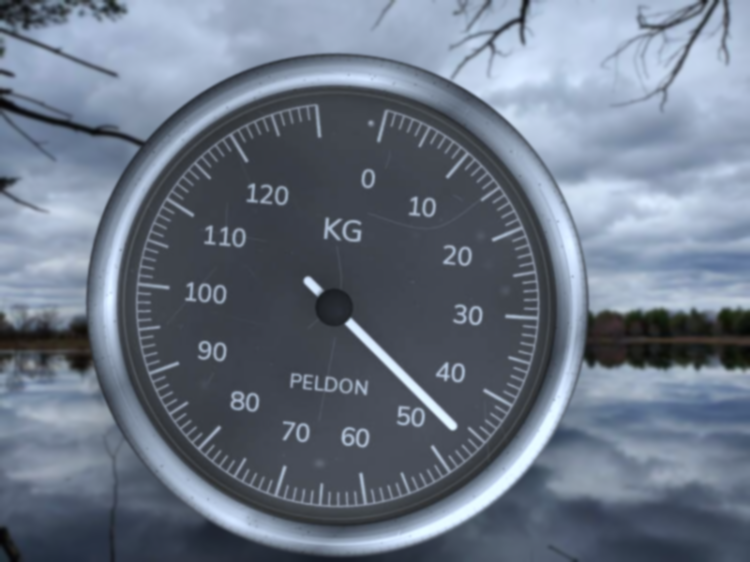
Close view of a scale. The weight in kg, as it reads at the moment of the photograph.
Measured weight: 46 kg
